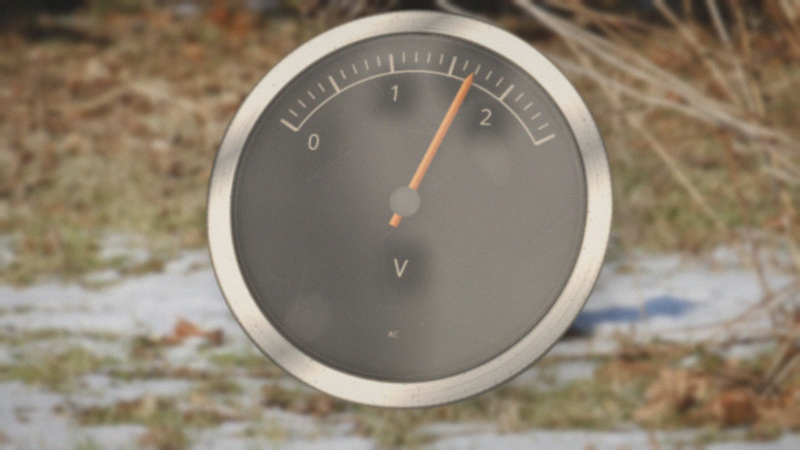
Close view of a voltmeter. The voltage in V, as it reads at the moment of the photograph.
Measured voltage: 1.7 V
